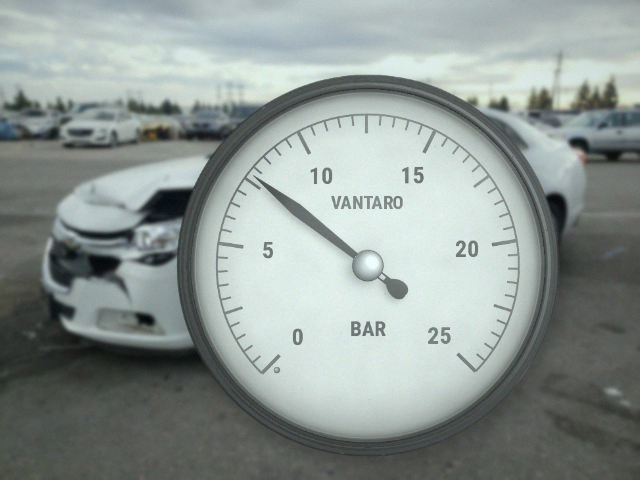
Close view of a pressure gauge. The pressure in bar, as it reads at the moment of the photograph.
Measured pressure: 7.75 bar
